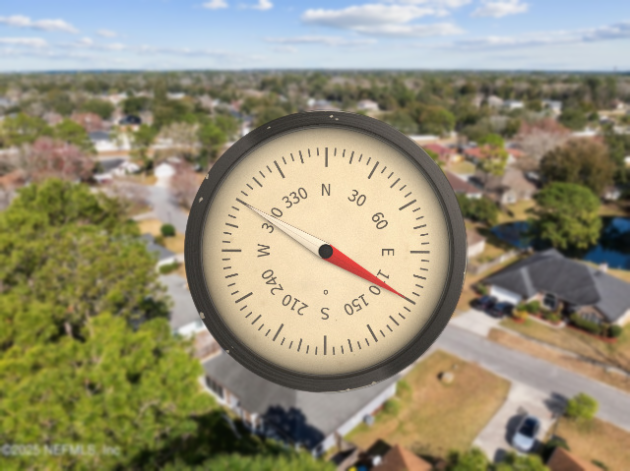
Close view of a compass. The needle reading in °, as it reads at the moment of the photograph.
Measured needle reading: 120 °
